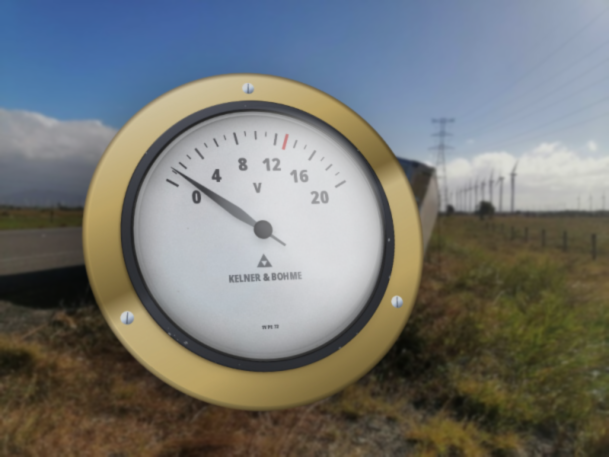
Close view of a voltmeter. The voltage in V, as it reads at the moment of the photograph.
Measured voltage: 1 V
